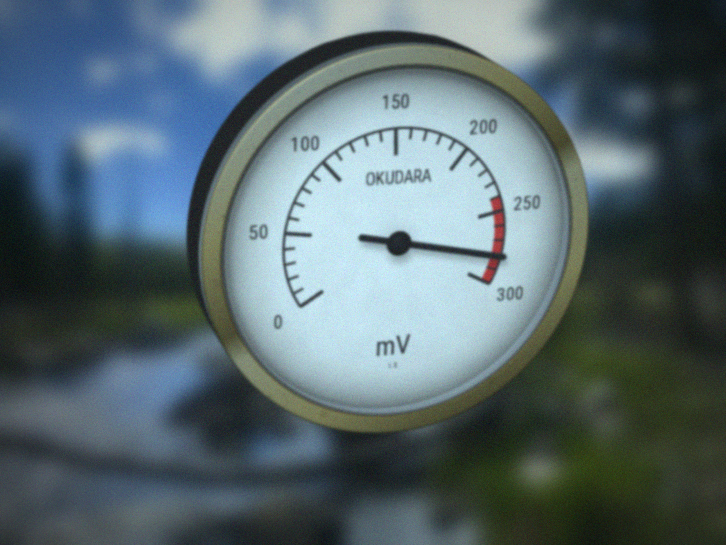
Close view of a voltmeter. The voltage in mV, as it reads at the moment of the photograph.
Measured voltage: 280 mV
